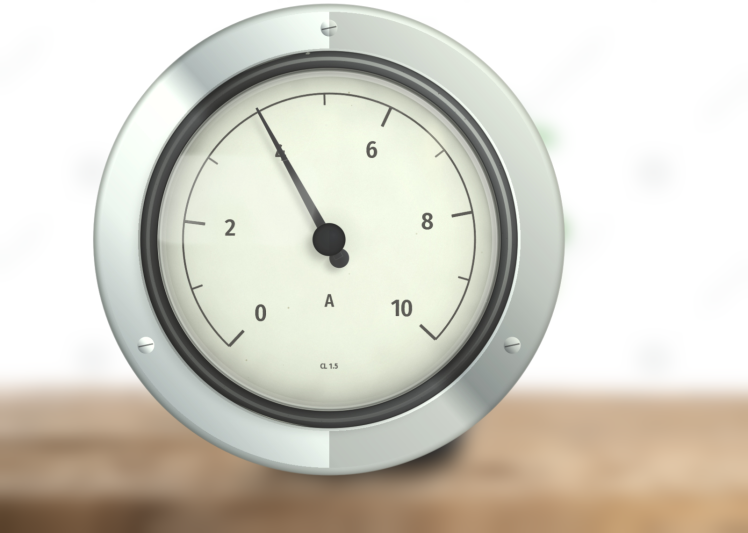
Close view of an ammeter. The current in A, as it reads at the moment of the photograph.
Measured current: 4 A
